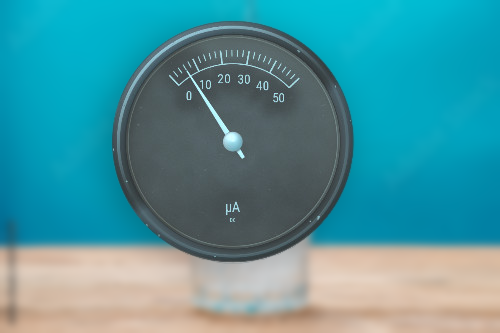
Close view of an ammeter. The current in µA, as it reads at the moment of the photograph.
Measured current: 6 µA
